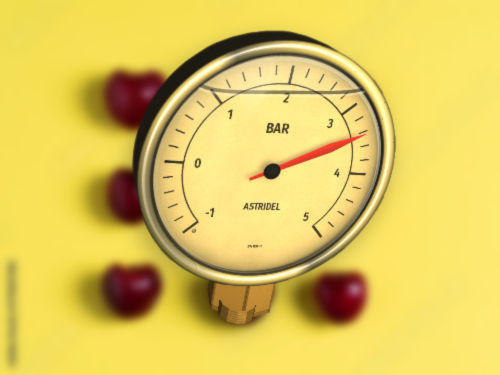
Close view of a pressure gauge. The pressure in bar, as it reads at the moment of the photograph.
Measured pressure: 3.4 bar
